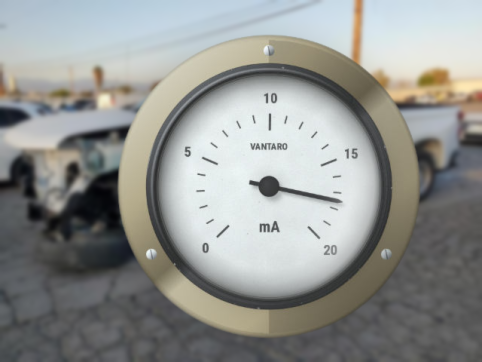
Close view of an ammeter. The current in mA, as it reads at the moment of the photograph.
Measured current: 17.5 mA
